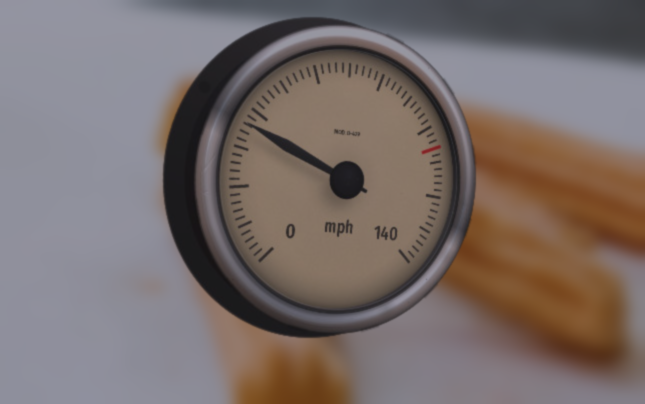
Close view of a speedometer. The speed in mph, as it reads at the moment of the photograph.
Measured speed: 36 mph
